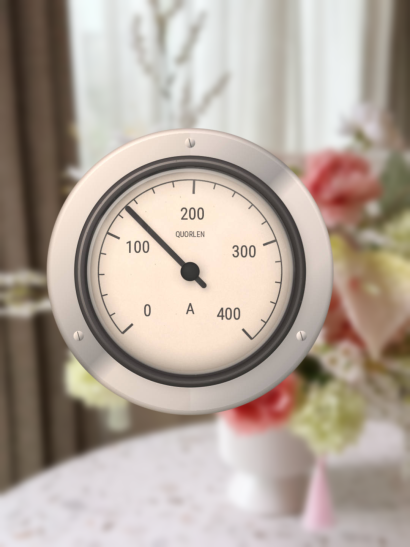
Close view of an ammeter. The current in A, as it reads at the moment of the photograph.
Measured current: 130 A
